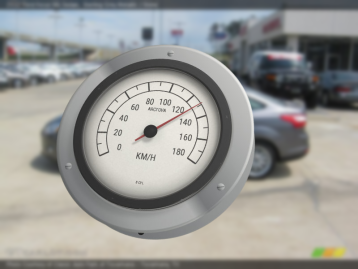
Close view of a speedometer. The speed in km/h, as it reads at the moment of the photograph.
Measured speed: 130 km/h
